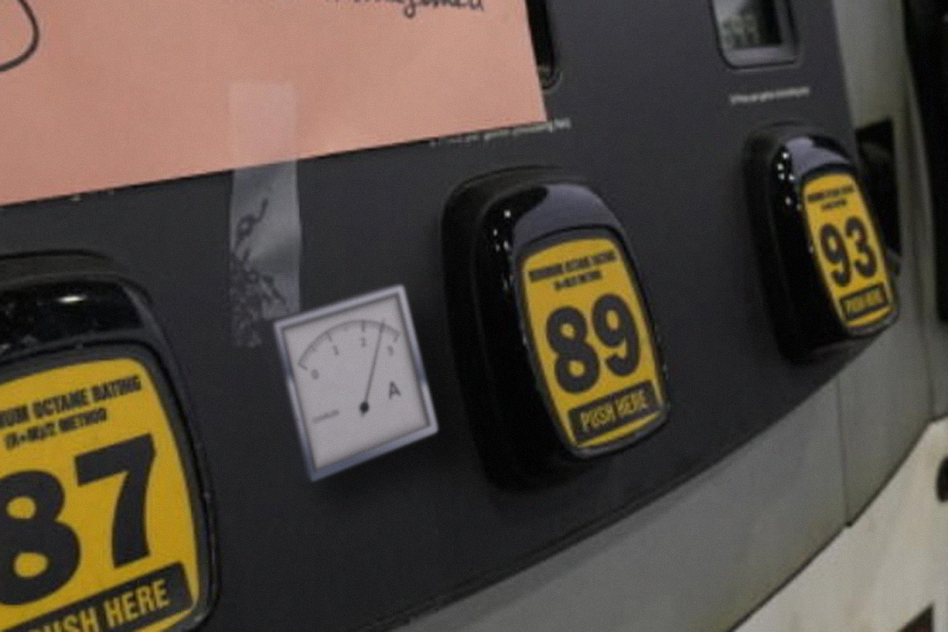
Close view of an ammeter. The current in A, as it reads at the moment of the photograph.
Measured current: 2.5 A
